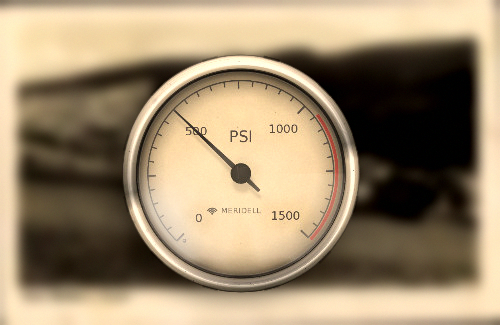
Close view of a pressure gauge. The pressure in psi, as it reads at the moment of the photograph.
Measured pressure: 500 psi
